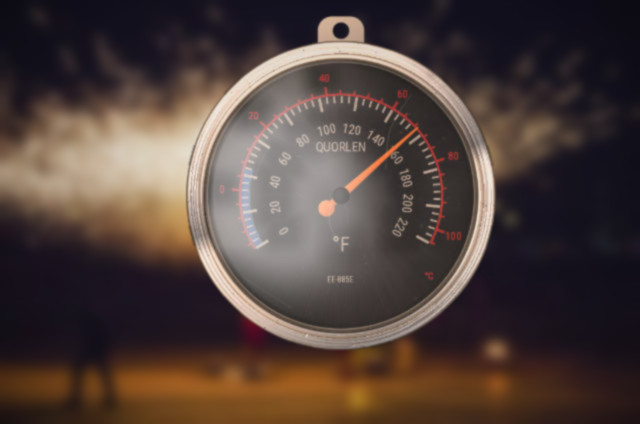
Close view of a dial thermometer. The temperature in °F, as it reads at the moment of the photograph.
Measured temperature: 156 °F
